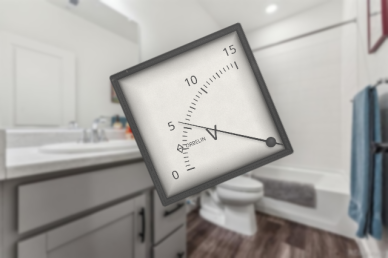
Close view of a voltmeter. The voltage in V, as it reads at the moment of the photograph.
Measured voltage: 5.5 V
